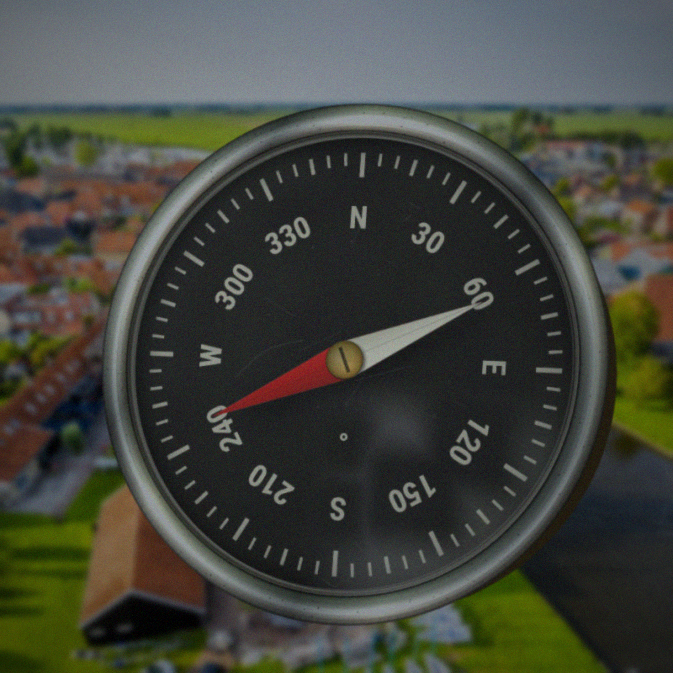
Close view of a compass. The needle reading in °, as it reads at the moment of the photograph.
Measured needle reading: 245 °
